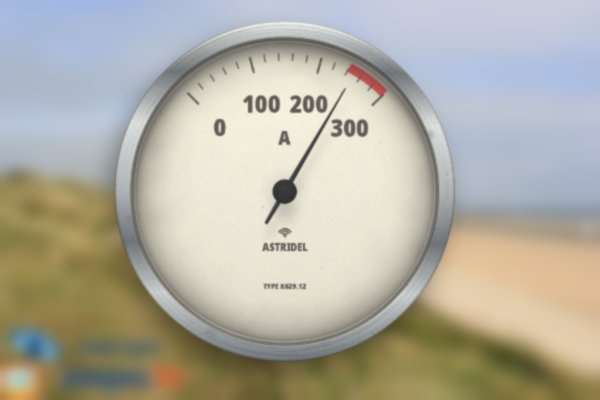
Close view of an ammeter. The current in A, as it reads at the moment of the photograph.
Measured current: 250 A
